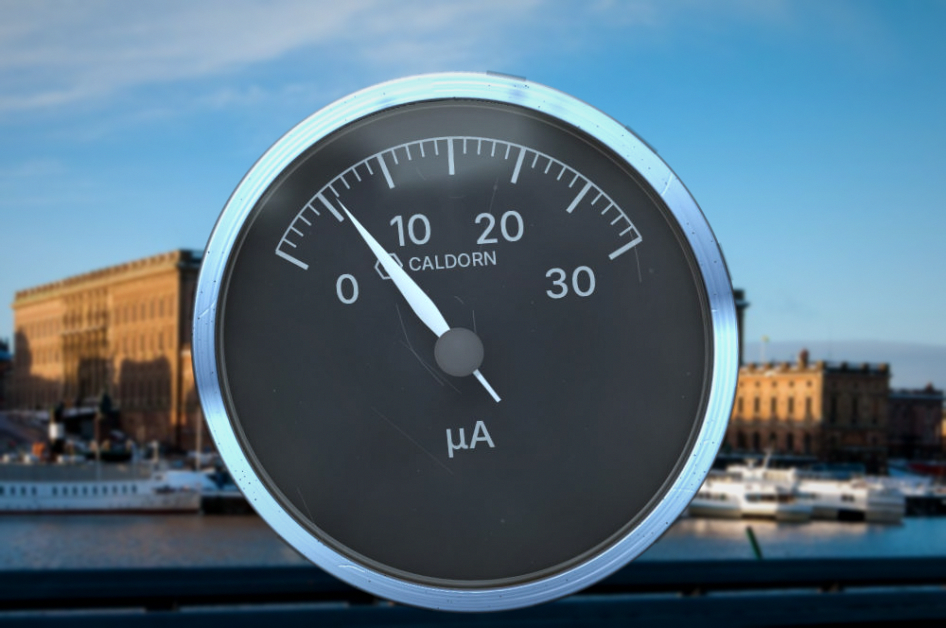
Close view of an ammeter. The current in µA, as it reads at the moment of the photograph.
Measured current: 6 µA
